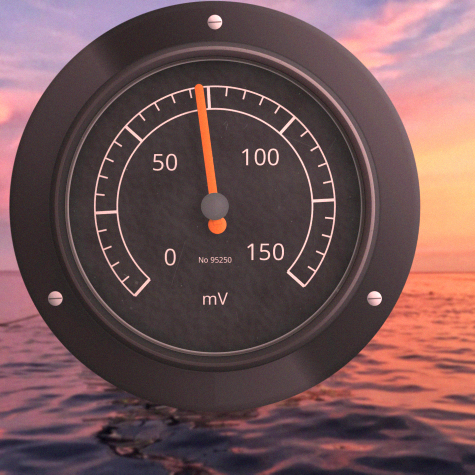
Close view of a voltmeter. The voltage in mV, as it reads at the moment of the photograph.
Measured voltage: 72.5 mV
